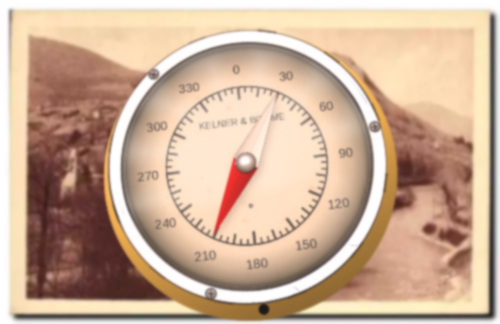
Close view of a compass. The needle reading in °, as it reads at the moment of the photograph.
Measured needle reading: 210 °
